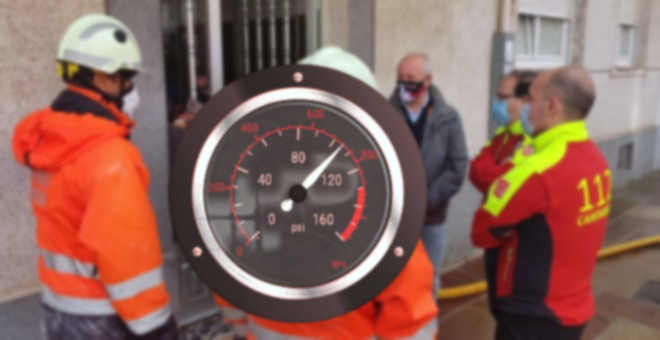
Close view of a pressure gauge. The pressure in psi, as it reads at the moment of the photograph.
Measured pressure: 105 psi
